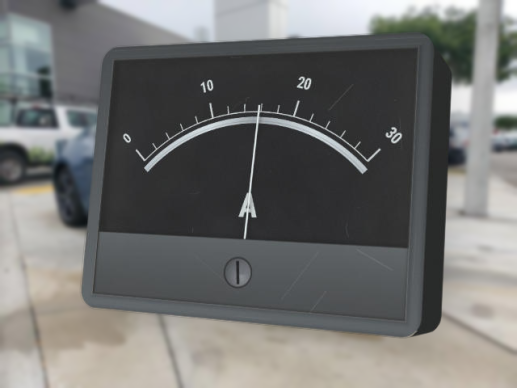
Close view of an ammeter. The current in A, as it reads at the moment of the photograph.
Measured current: 16 A
